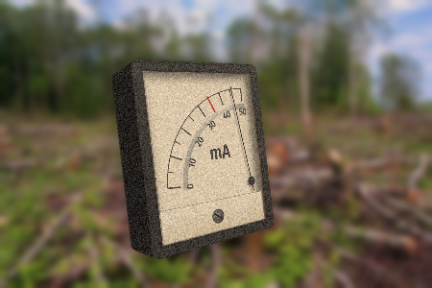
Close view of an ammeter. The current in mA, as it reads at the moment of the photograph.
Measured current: 45 mA
